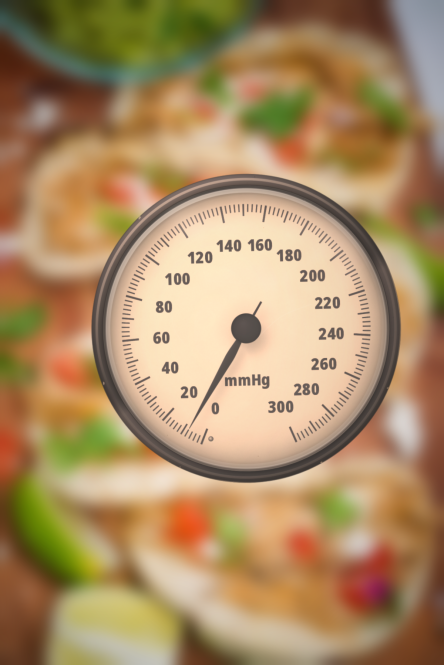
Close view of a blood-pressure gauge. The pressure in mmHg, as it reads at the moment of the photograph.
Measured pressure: 8 mmHg
